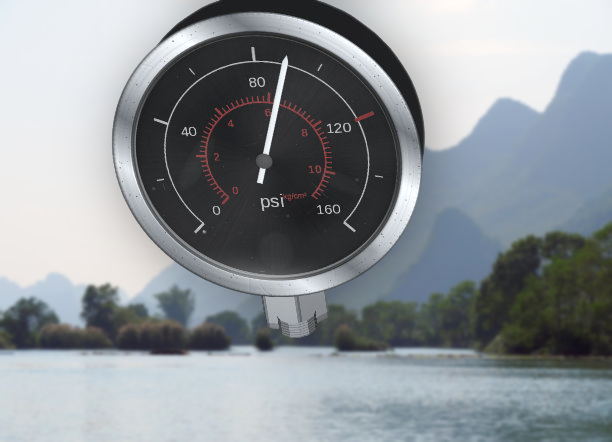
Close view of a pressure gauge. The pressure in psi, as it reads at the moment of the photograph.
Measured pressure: 90 psi
